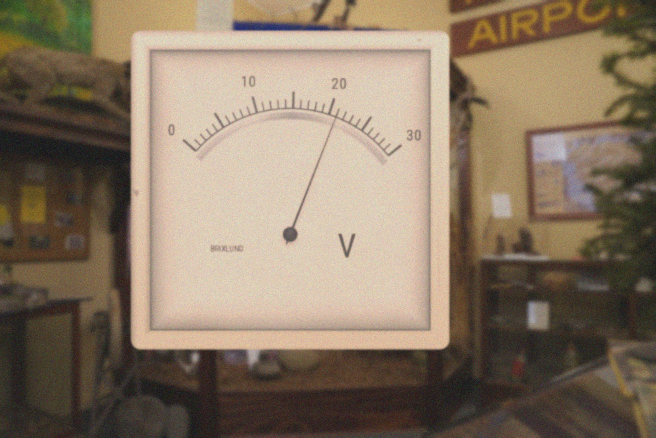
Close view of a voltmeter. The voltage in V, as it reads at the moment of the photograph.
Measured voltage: 21 V
